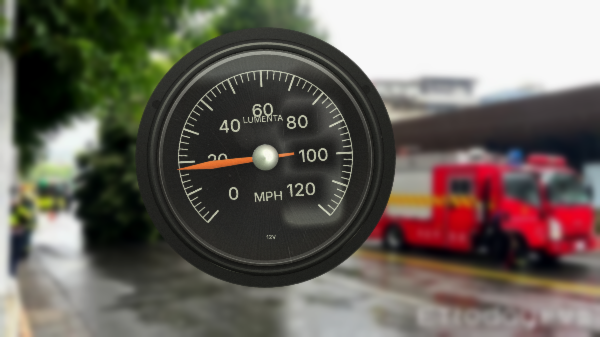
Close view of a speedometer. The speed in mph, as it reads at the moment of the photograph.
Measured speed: 18 mph
